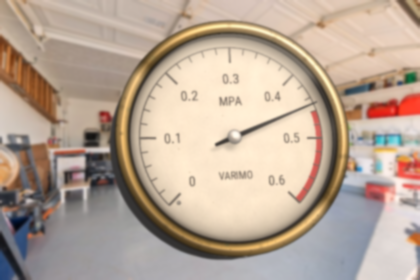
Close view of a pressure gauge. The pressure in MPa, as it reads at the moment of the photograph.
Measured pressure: 0.45 MPa
